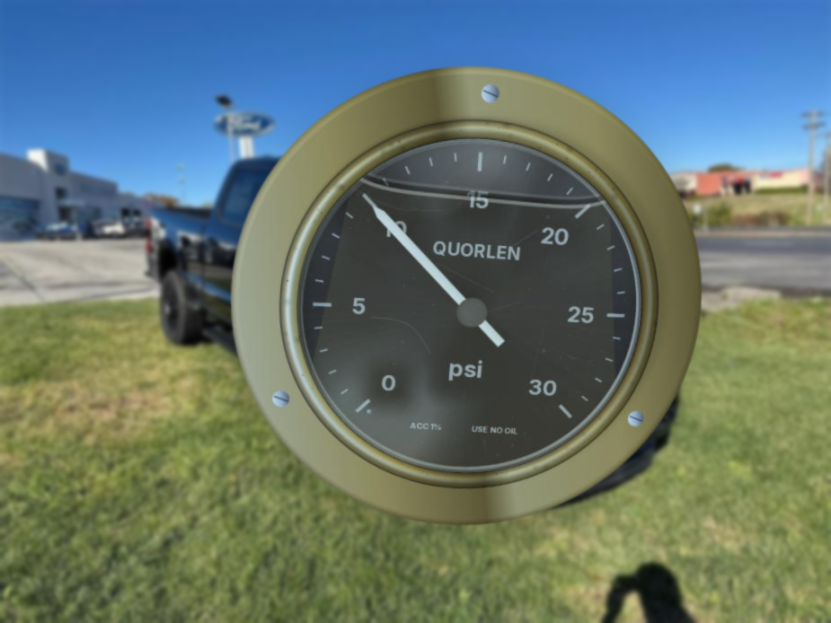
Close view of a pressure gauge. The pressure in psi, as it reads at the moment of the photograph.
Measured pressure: 10 psi
